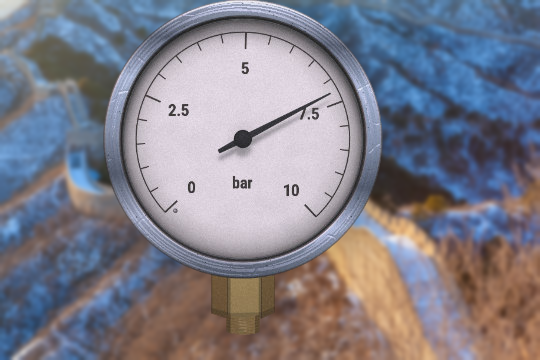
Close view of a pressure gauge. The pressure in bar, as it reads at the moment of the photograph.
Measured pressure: 7.25 bar
